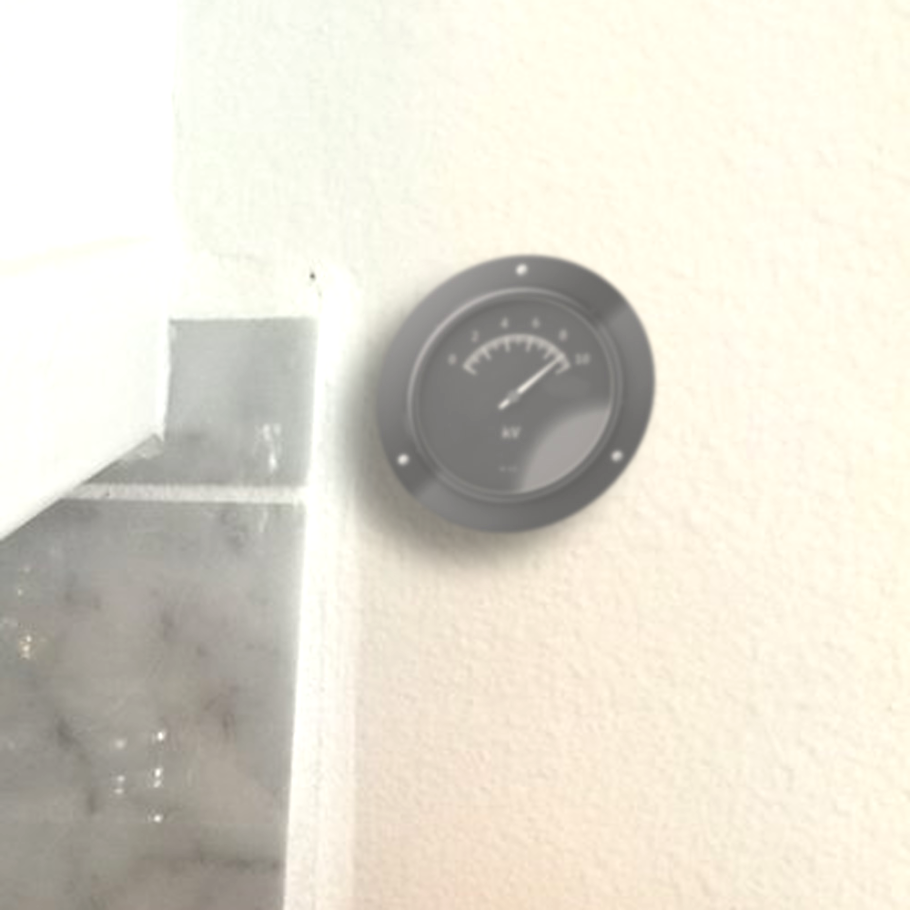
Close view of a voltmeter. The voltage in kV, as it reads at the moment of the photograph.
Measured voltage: 9 kV
